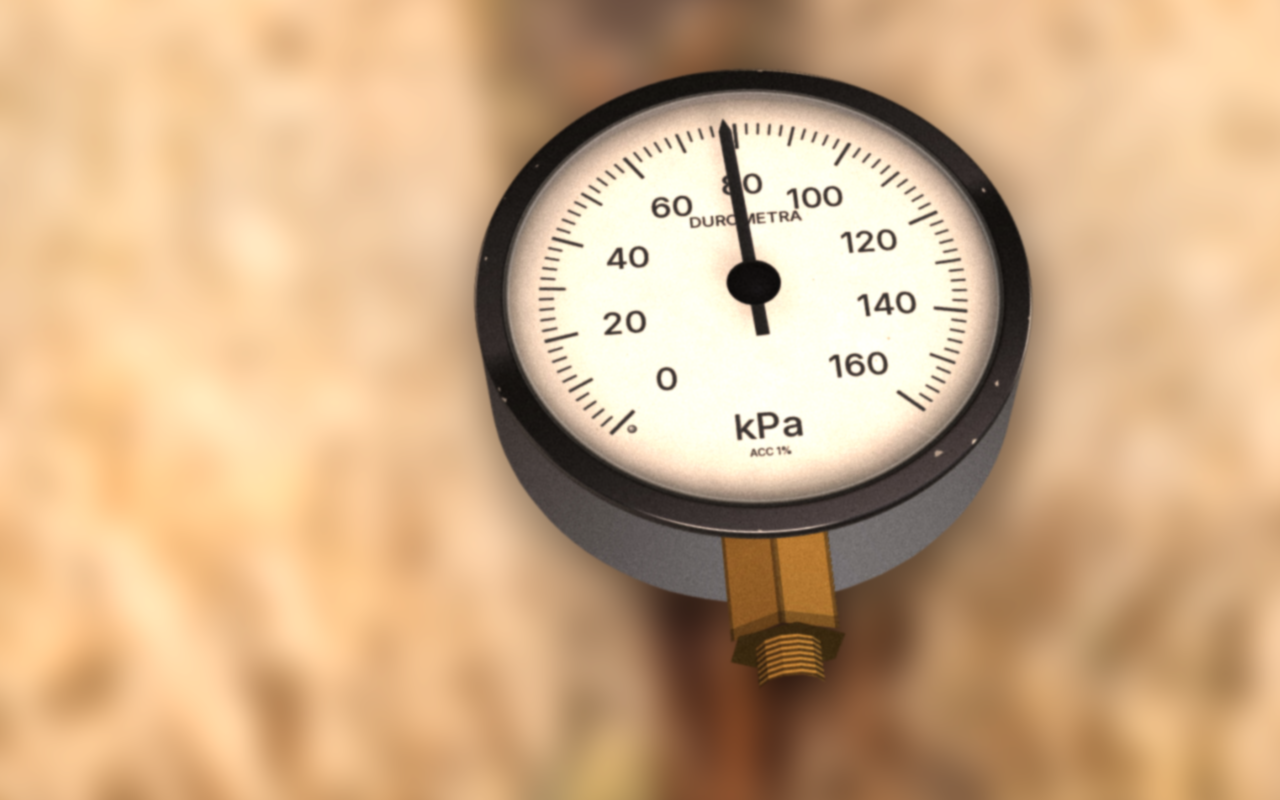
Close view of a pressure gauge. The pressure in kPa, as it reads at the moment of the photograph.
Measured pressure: 78 kPa
